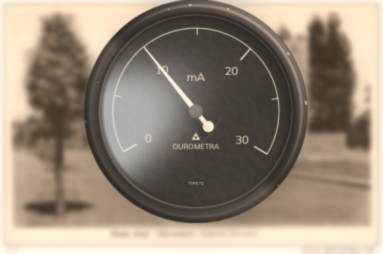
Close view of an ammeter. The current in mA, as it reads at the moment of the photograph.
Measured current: 10 mA
